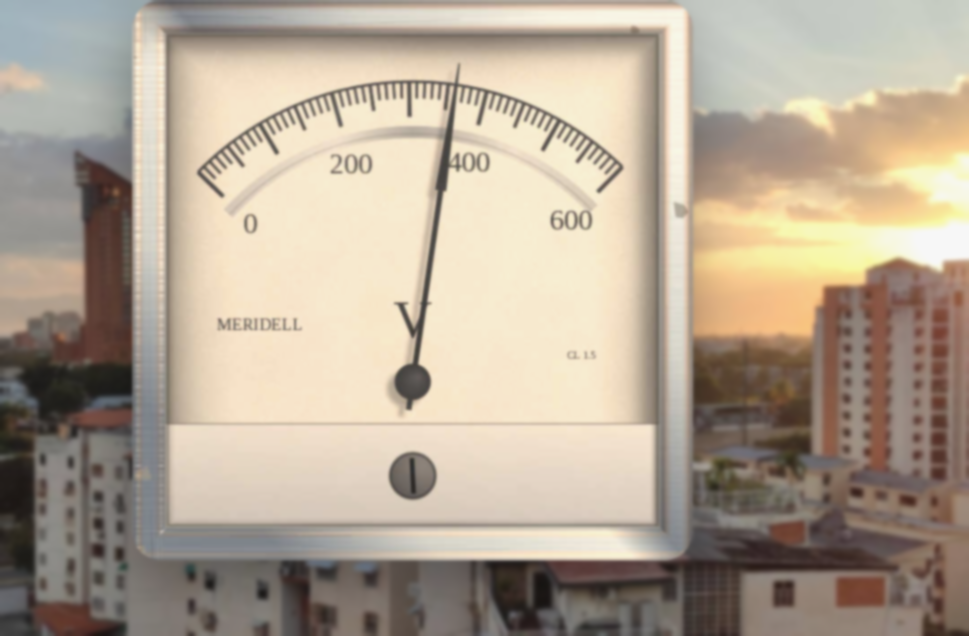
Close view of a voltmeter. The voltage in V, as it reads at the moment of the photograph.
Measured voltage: 360 V
